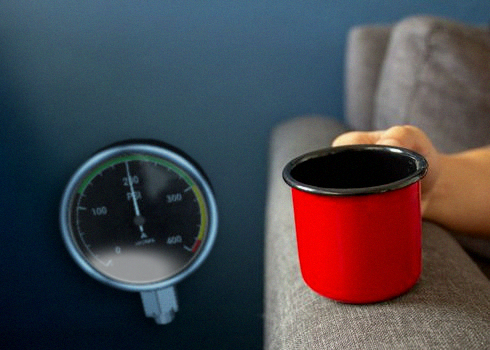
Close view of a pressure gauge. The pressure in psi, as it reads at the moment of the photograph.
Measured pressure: 200 psi
